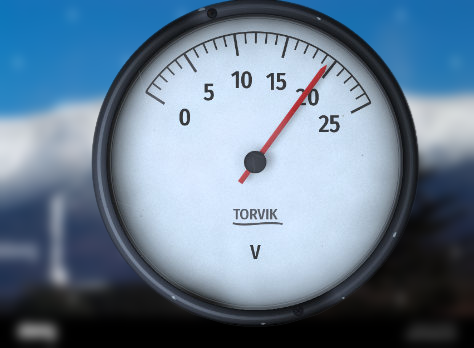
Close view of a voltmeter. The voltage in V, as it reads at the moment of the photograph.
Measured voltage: 19.5 V
